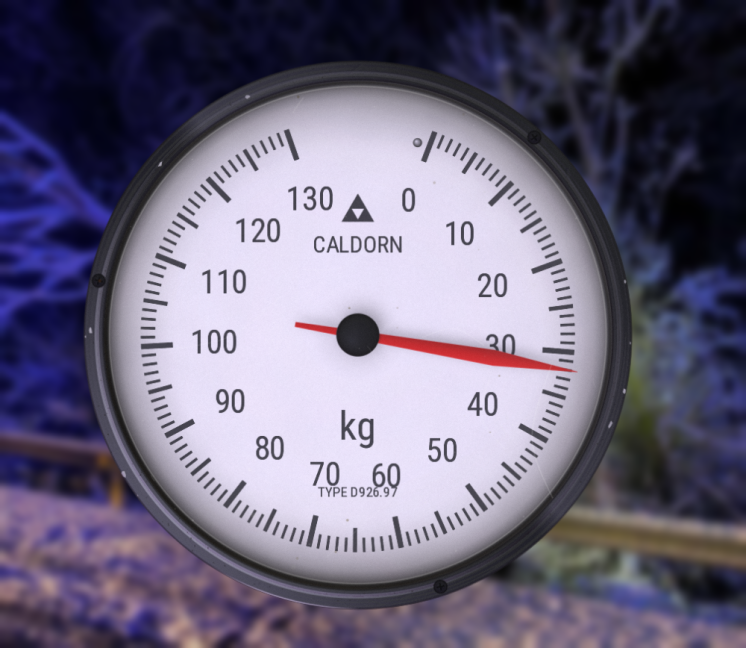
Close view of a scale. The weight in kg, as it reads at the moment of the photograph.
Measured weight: 32 kg
